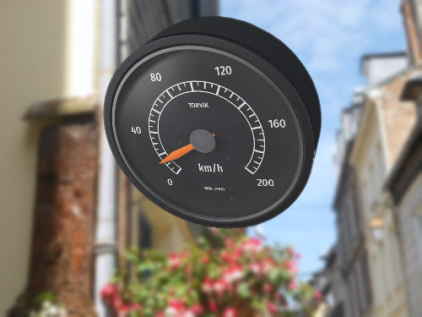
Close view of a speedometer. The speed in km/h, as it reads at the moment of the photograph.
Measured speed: 15 km/h
